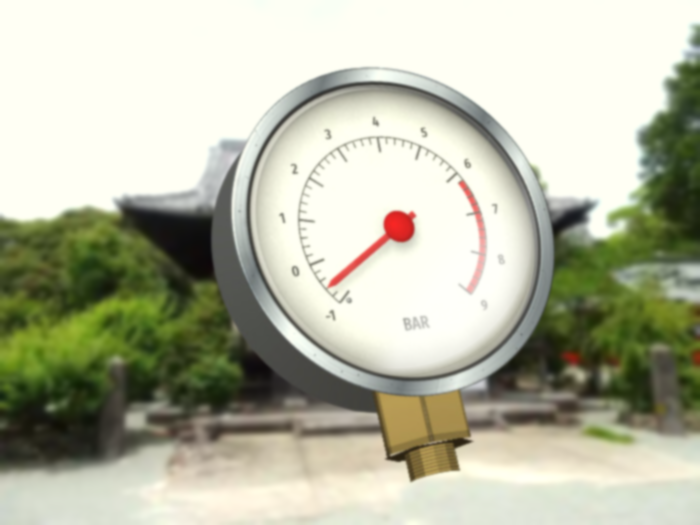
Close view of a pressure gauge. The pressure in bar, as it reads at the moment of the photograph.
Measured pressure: -0.6 bar
